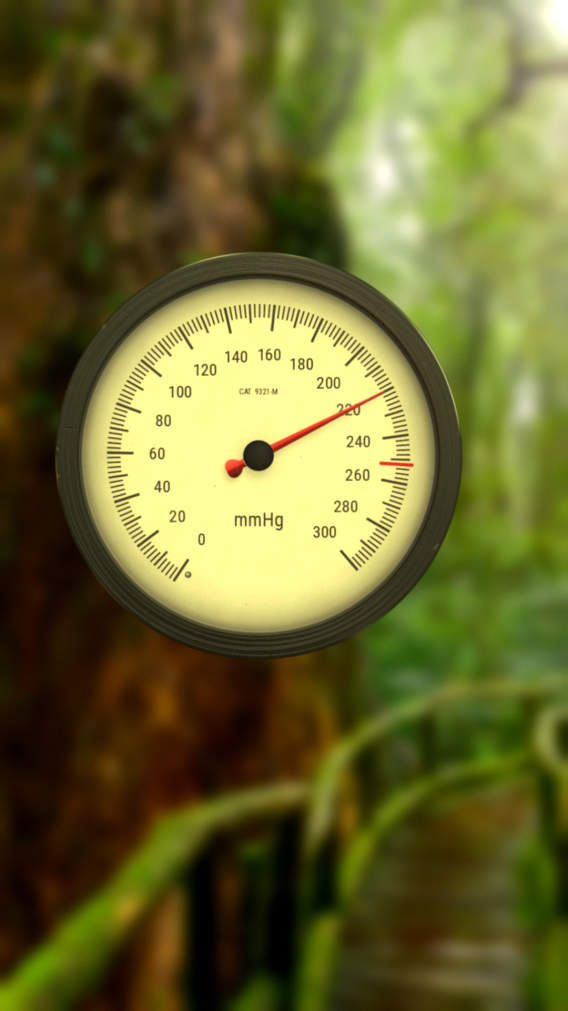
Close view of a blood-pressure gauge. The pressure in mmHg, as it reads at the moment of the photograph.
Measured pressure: 220 mmHg
